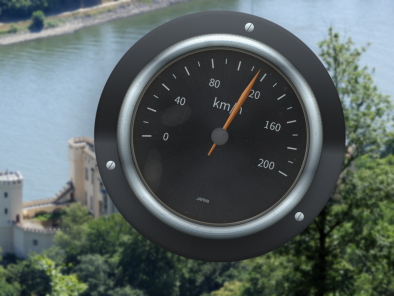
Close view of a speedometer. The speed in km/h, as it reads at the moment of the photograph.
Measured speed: 115 km/h
